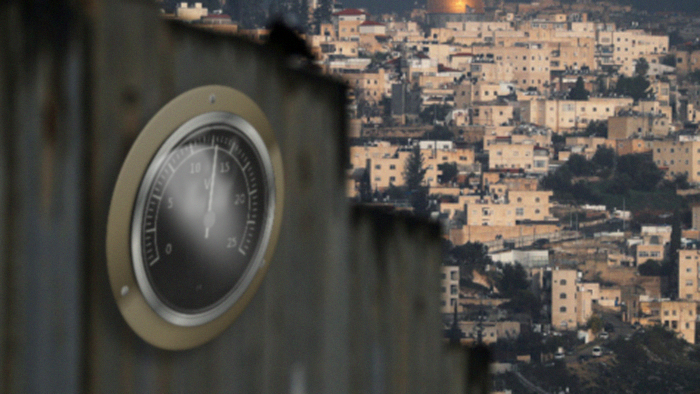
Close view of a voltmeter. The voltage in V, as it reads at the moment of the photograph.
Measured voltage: 12.5 V
